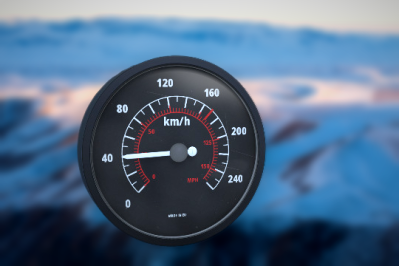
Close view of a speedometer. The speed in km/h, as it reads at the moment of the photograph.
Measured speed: 40 km/h
